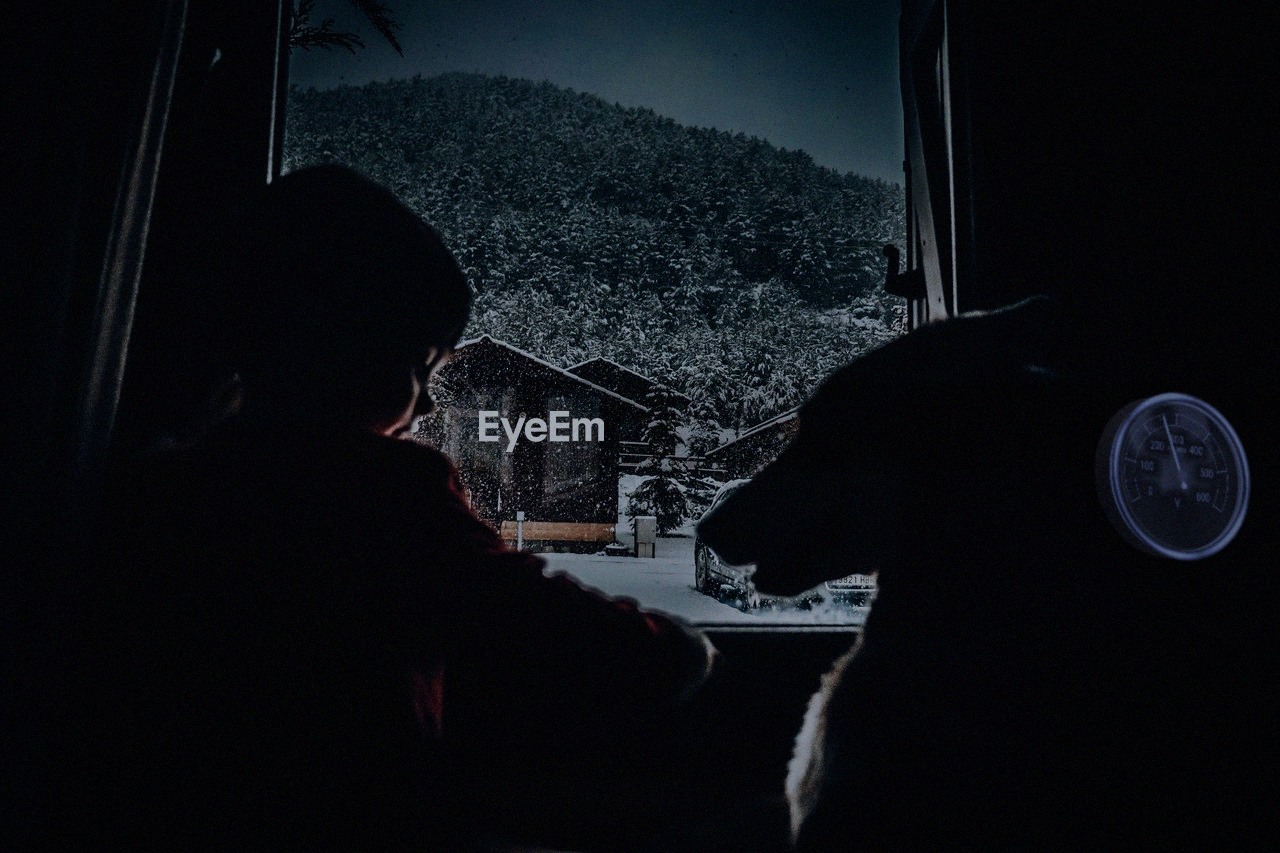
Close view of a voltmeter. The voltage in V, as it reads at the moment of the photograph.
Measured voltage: 250 V
